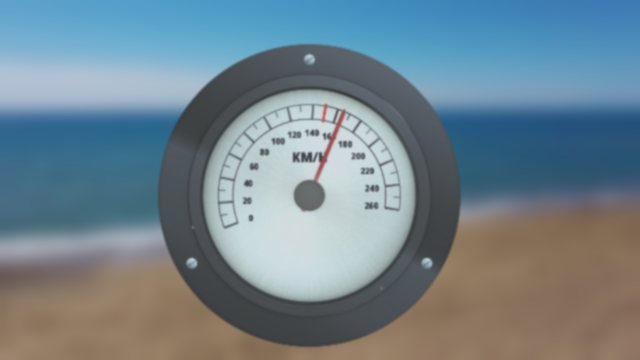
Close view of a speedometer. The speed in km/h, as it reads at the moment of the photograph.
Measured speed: 165 km/h
